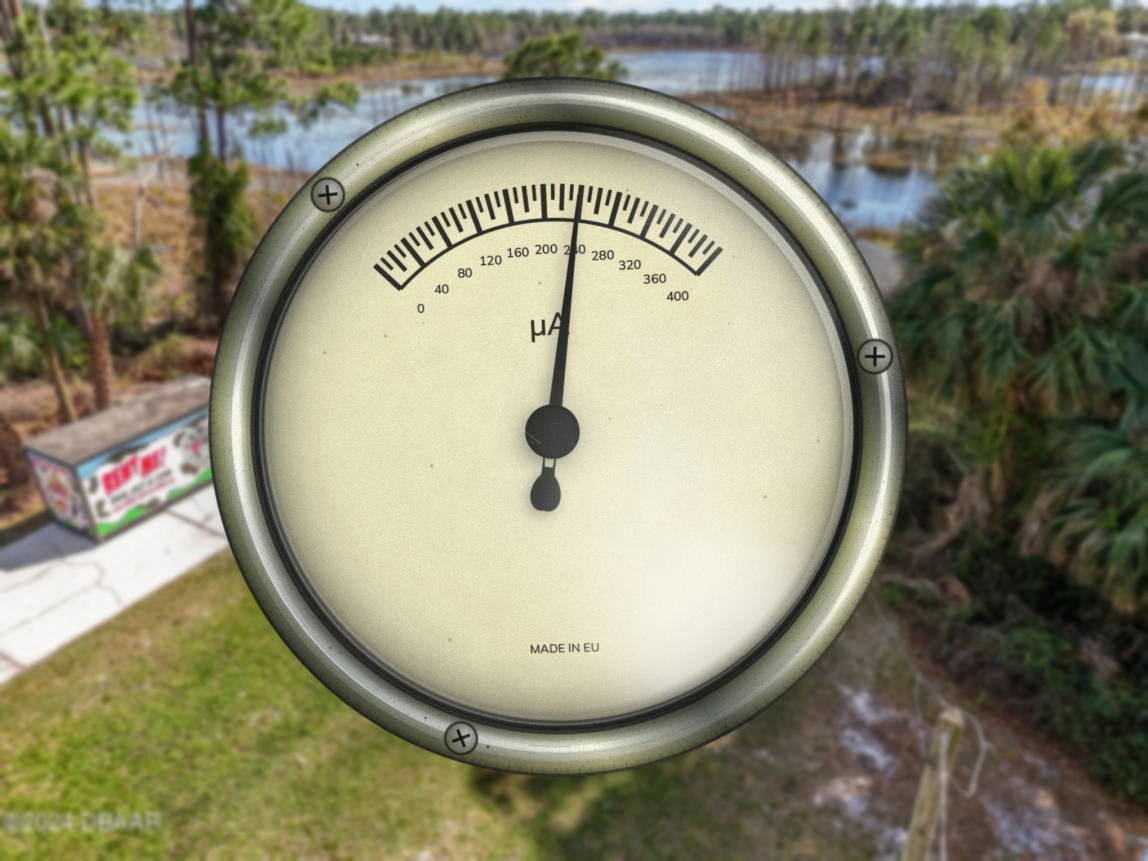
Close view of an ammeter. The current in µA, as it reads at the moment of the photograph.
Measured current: 240 µA
